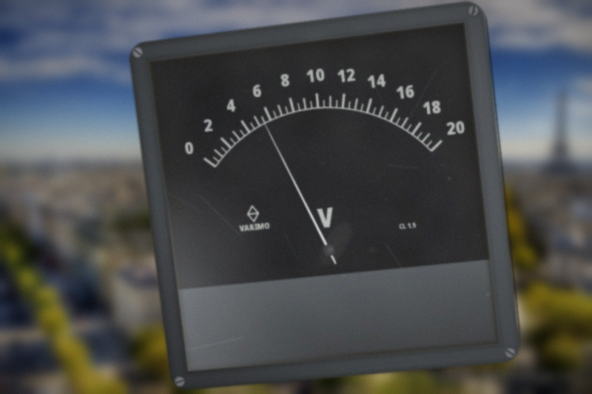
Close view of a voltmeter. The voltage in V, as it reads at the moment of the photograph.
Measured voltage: 5.5 V
